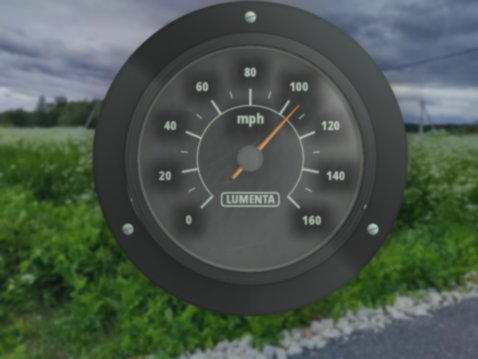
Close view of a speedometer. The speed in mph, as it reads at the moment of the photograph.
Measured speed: 105 mph
